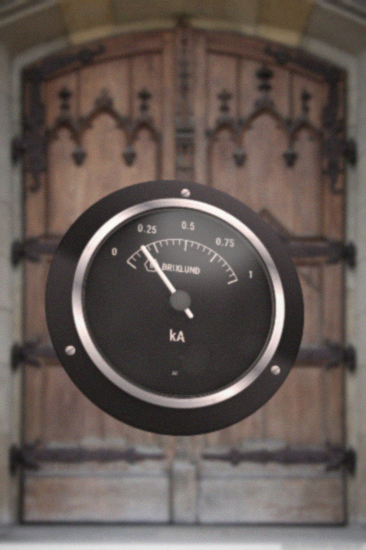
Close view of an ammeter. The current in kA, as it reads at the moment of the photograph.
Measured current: 0.15 kA
